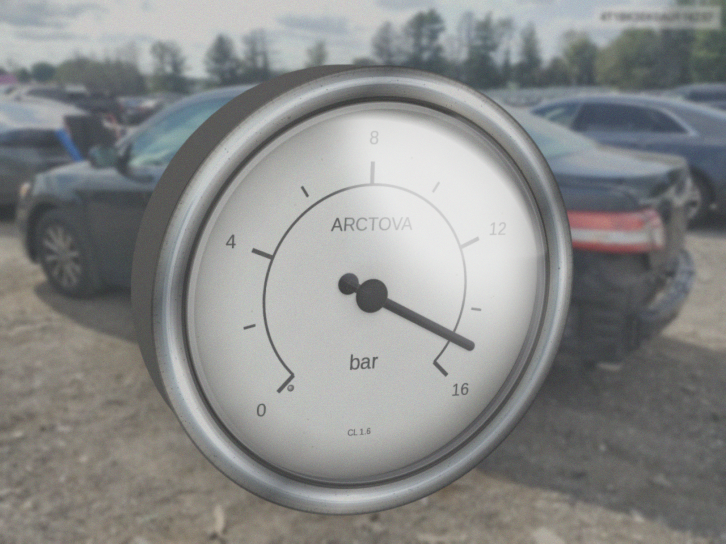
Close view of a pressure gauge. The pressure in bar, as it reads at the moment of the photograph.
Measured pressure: 15 bar
